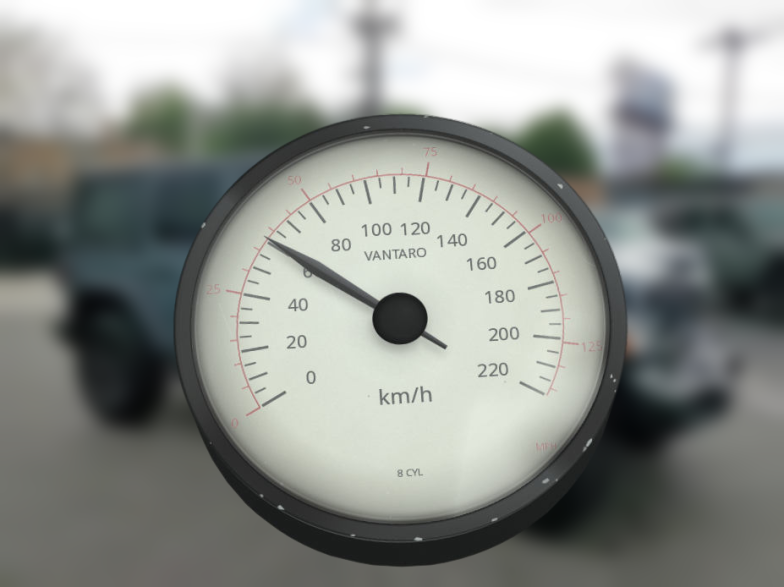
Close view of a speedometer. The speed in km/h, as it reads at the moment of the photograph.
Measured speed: 60 km/h
